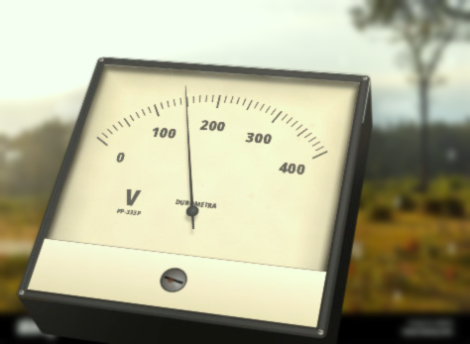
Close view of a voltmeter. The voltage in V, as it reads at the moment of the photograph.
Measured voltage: 150 V
